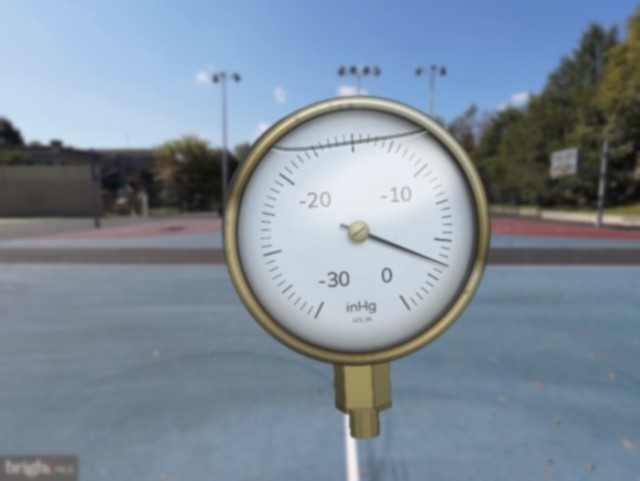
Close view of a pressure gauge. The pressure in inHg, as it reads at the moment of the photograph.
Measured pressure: -3.5 inHg
